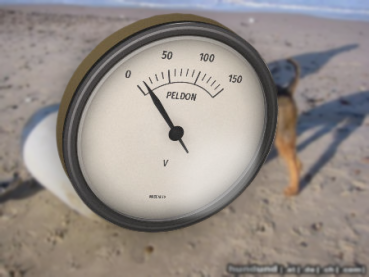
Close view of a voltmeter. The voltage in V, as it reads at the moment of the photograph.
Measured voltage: 10 V
